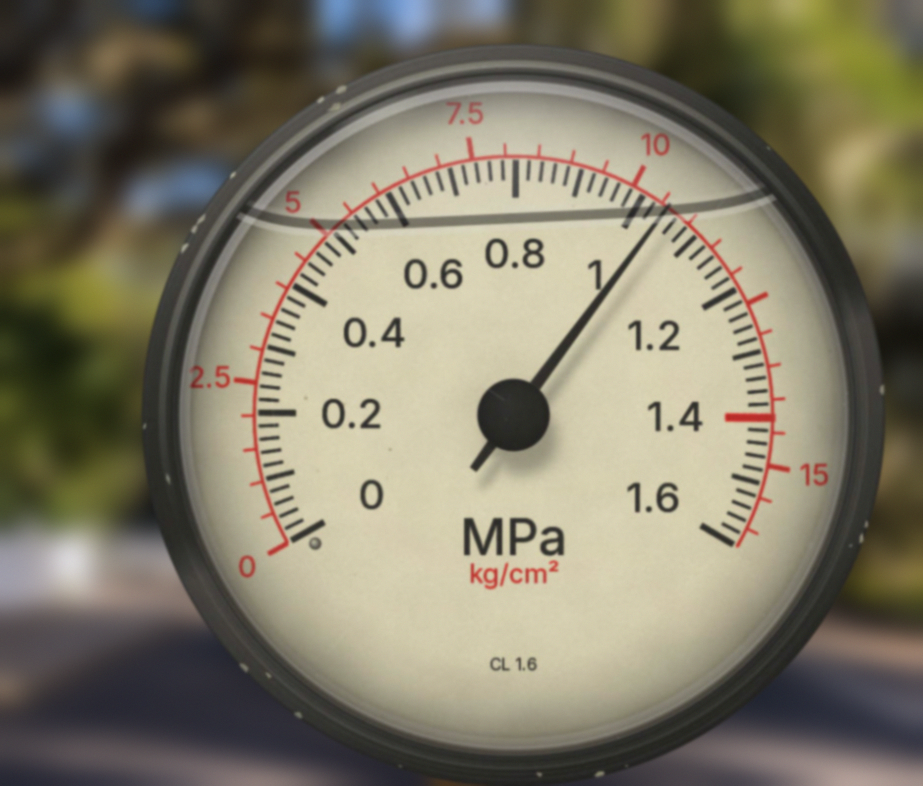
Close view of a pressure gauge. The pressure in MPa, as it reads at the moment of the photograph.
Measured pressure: 1.04 MPa
